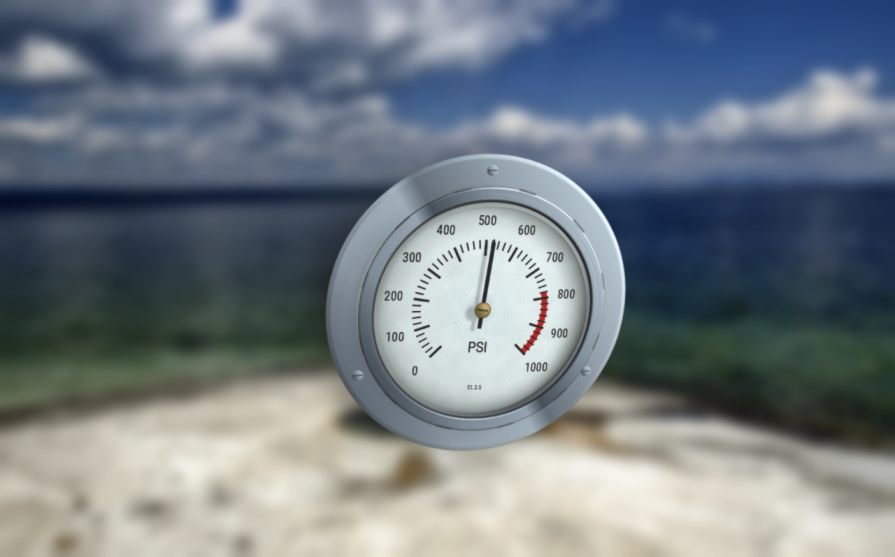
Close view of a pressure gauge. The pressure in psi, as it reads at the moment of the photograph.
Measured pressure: 520 psi
